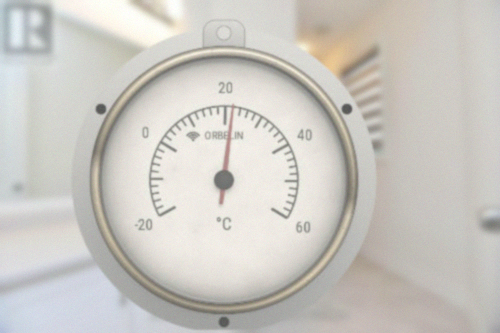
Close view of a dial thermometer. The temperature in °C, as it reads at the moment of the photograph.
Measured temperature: 22 °C
